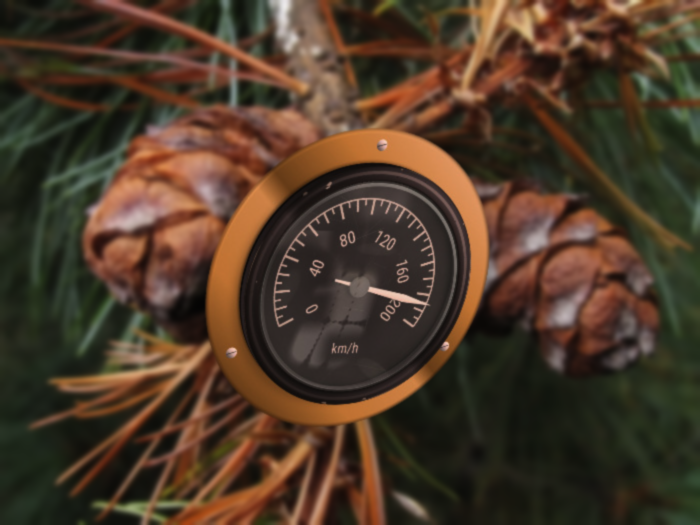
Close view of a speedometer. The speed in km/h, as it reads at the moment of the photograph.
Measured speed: 185 km/h
